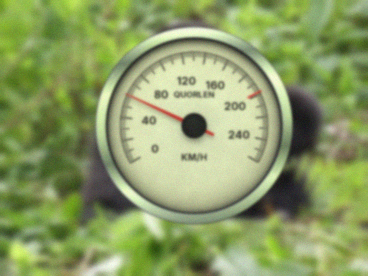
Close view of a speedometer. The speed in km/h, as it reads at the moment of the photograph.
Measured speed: 60 km/h
